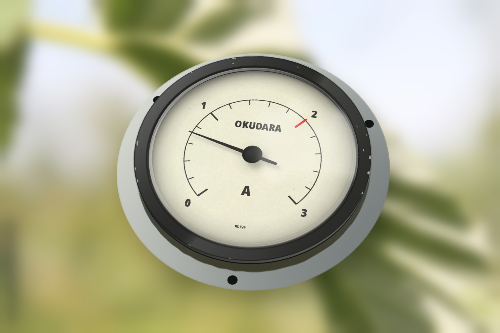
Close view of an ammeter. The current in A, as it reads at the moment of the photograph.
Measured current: 0.7 A
